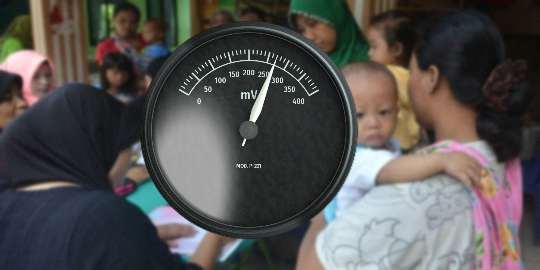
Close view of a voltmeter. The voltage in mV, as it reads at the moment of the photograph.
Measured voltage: 270 mV
